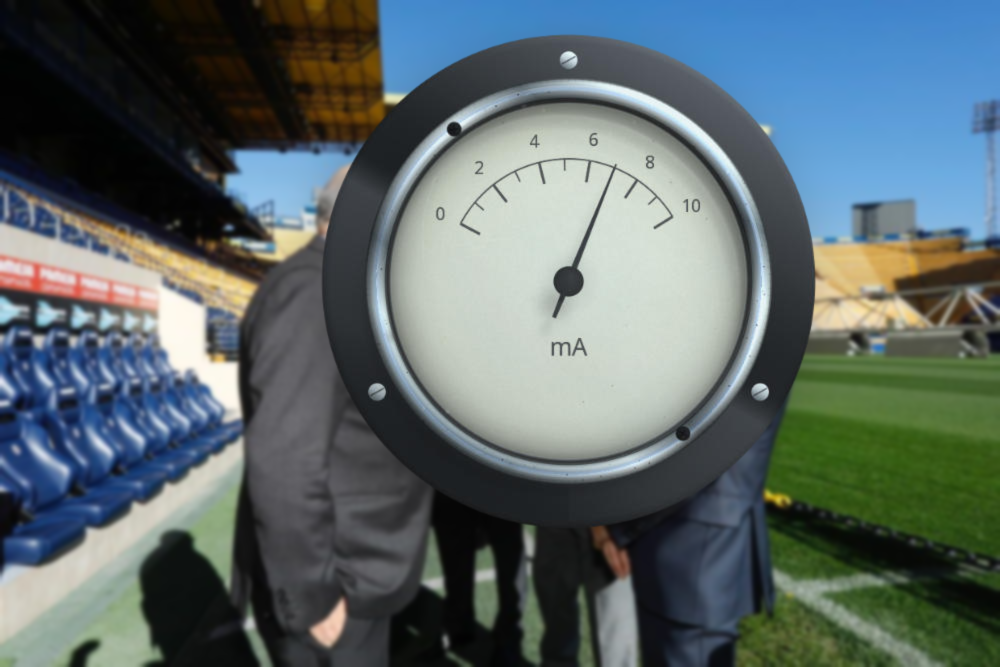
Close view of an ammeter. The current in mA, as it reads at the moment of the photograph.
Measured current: 7 mA
